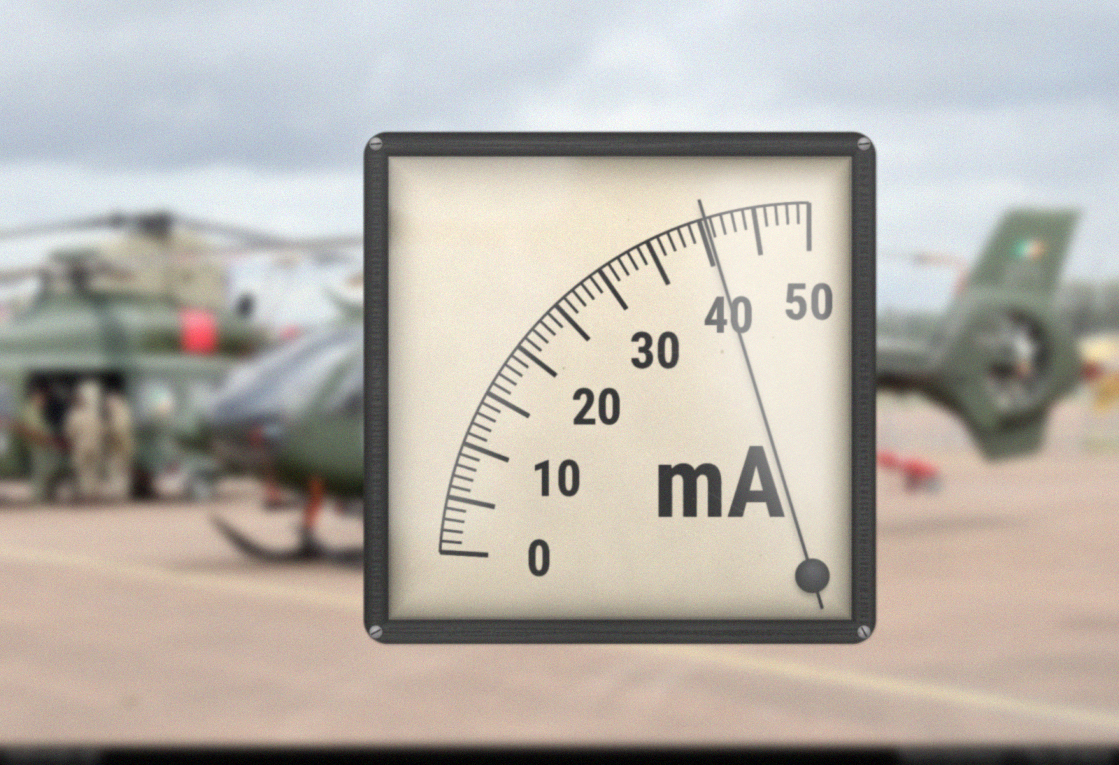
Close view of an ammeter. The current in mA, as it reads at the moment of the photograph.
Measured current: 40.5 mA
